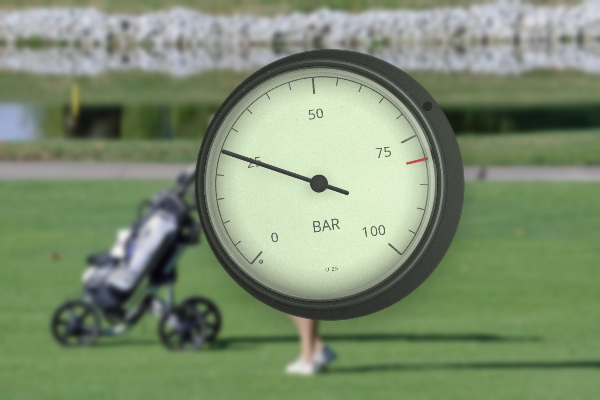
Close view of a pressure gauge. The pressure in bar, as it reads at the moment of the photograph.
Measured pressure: 25 bar
